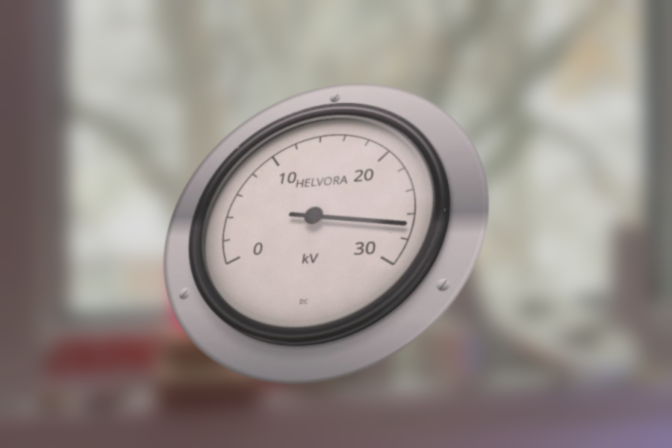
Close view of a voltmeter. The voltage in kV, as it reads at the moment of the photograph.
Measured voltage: 27 kV
